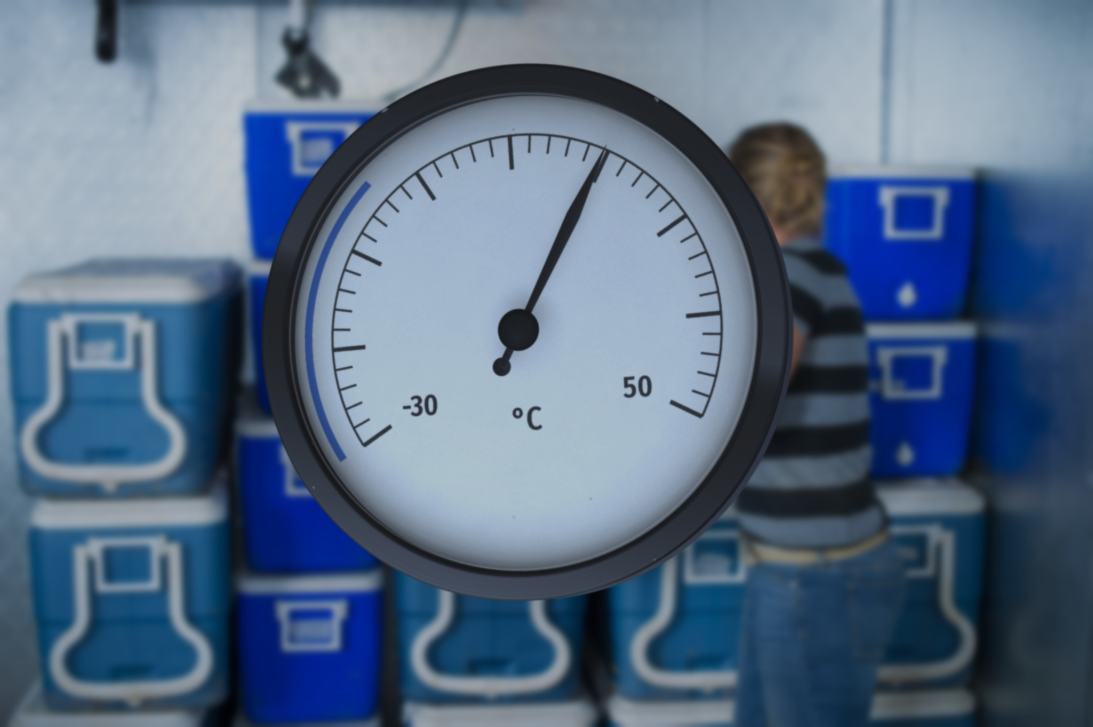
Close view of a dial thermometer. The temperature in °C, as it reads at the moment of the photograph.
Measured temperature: 20 °C
